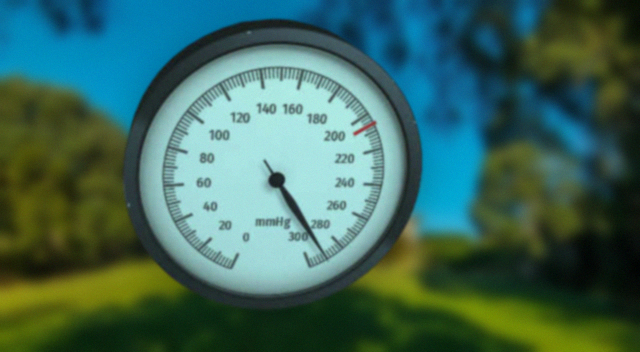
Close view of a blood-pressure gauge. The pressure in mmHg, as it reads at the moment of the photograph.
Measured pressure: 290 mmHg
